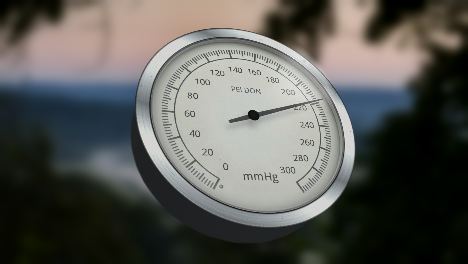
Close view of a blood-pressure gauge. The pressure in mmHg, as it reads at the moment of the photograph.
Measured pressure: 220 mmHg
